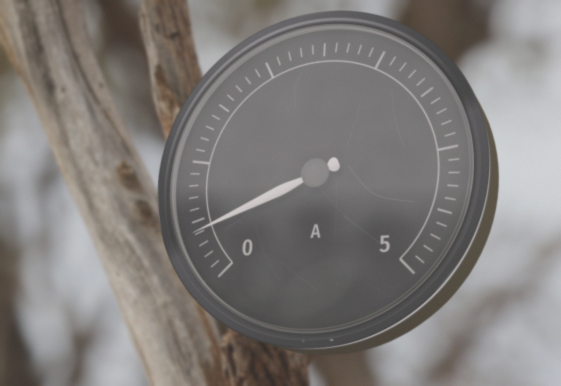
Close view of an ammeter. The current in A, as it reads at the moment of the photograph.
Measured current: 0.4 A
